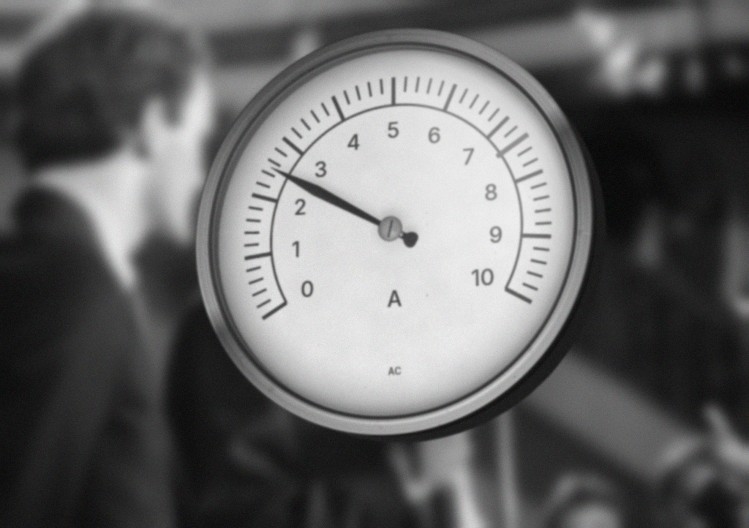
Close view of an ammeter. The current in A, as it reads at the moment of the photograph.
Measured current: 2.5 A
